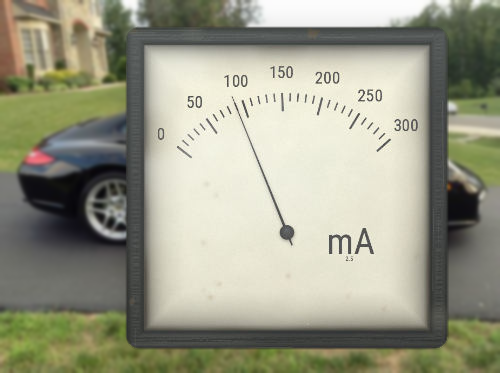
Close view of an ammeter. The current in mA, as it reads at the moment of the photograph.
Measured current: 90 mA
